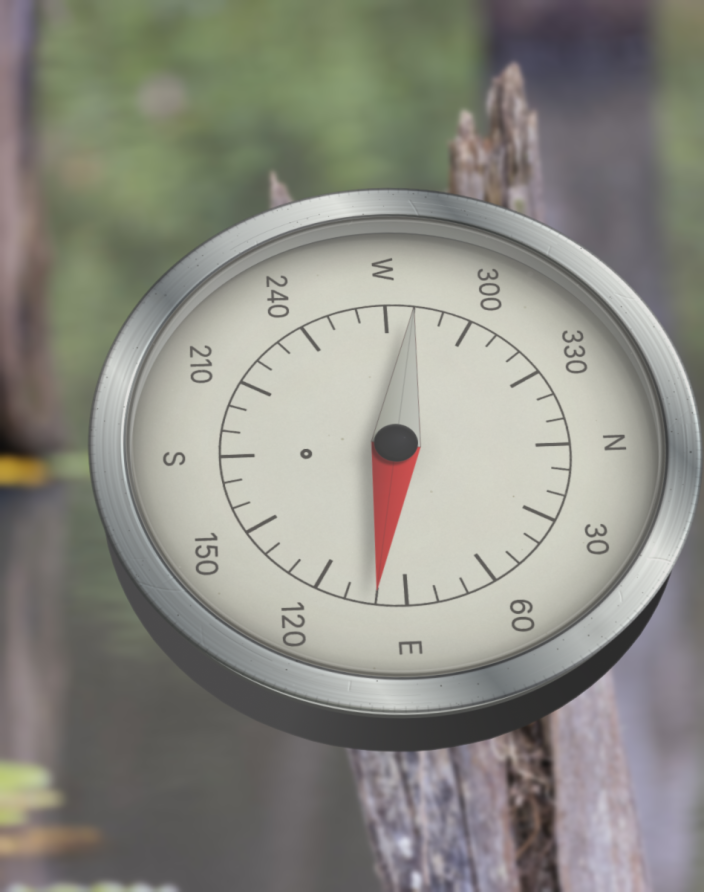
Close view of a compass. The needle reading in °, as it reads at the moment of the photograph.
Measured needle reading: 100 °
